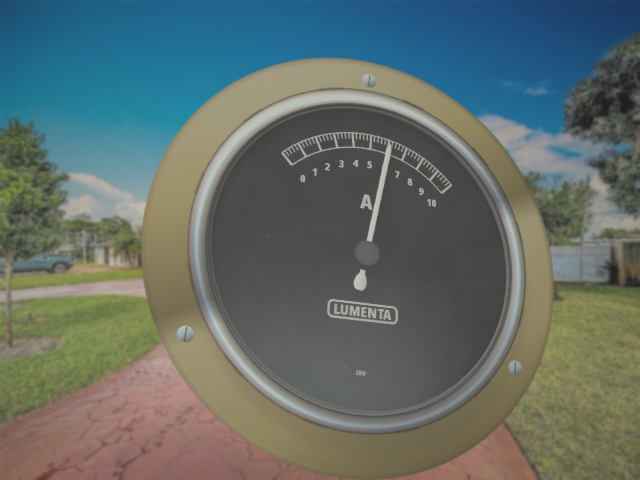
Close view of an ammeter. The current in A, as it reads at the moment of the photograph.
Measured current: 6 A
